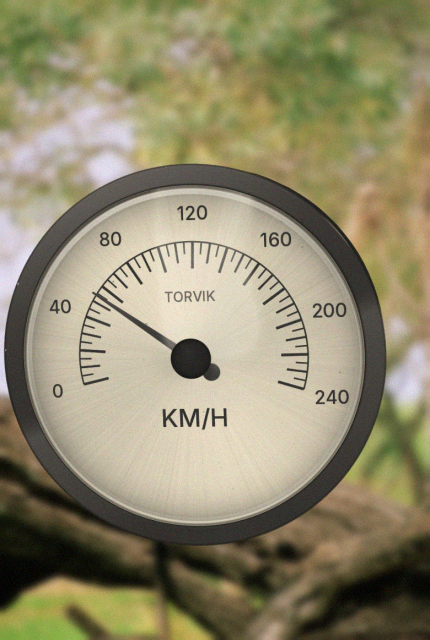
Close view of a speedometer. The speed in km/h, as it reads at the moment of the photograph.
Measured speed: 55 km/h
